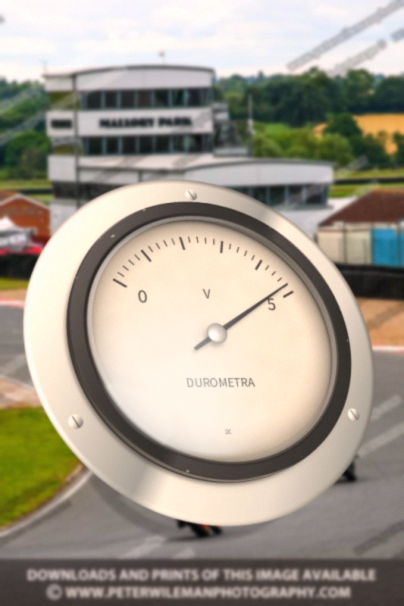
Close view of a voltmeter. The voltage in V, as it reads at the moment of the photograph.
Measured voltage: 4.8 V
